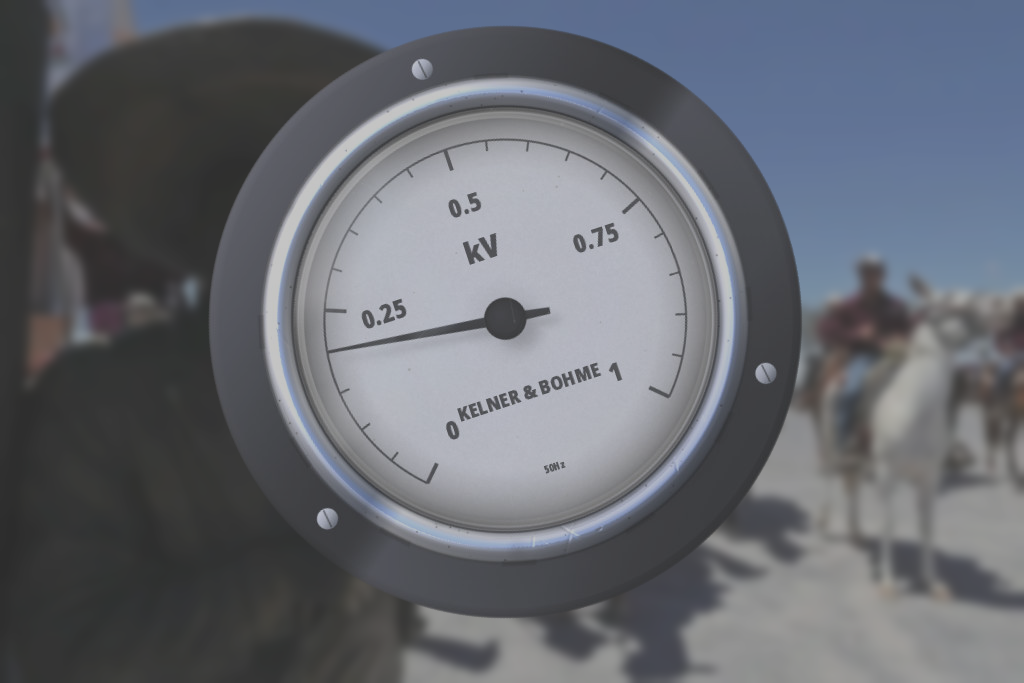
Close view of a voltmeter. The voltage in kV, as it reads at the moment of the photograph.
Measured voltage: 0.2 kV
